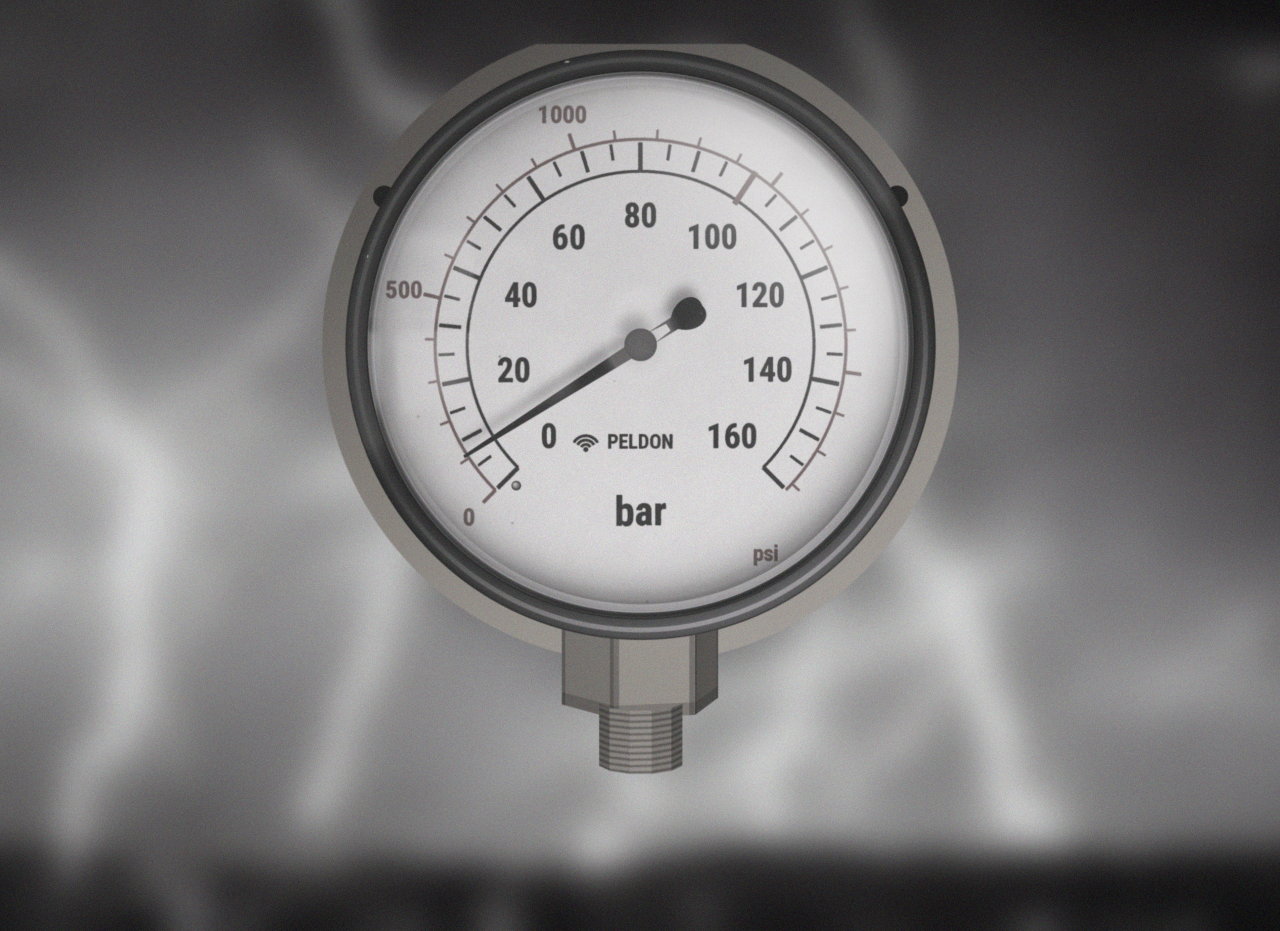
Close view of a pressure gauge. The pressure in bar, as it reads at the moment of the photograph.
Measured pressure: 7.5 bar
